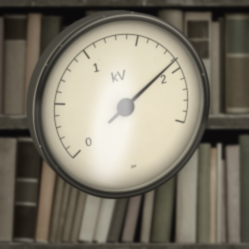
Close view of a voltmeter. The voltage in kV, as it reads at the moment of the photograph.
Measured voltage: 1.9 kV
